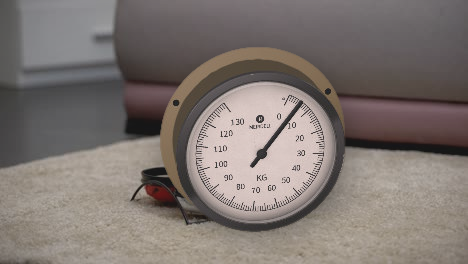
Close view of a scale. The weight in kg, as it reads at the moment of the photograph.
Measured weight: 5 kg
